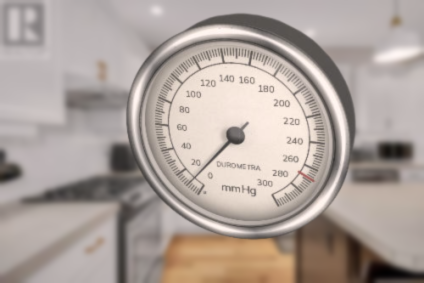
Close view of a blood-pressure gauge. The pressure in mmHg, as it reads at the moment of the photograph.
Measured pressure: 10 mmHg
